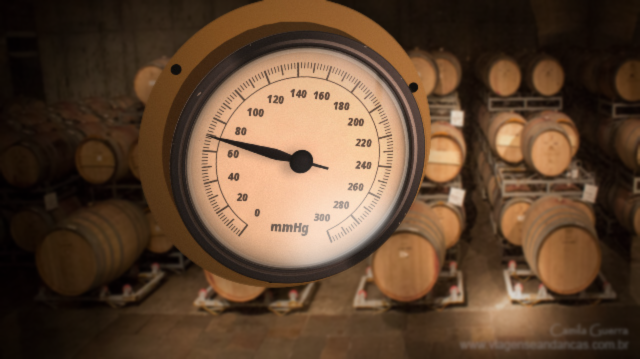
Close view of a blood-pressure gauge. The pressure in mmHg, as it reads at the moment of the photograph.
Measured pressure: 70 mmHg
